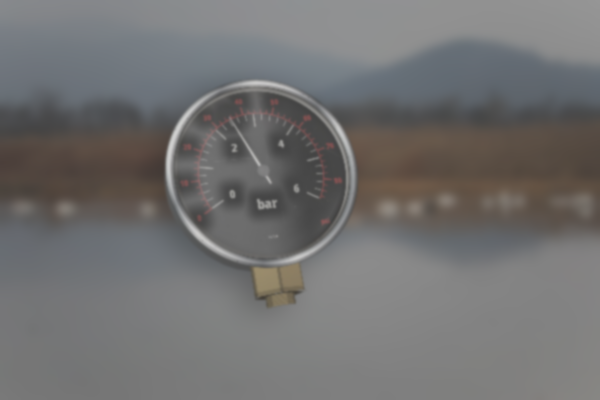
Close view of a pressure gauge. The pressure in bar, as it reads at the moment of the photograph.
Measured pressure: 2.4 bar
